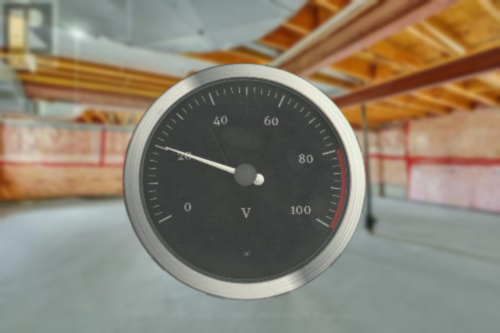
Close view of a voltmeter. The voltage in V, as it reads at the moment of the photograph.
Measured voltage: 20 V
